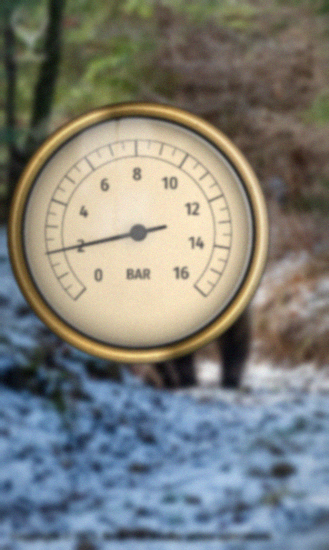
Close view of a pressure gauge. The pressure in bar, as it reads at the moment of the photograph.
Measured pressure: 2 bar
